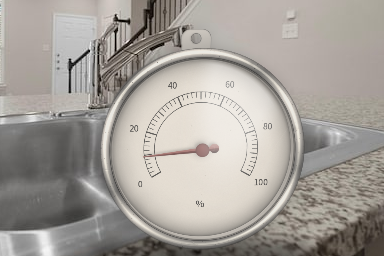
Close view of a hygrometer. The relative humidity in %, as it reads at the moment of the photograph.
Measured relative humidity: 10 %
